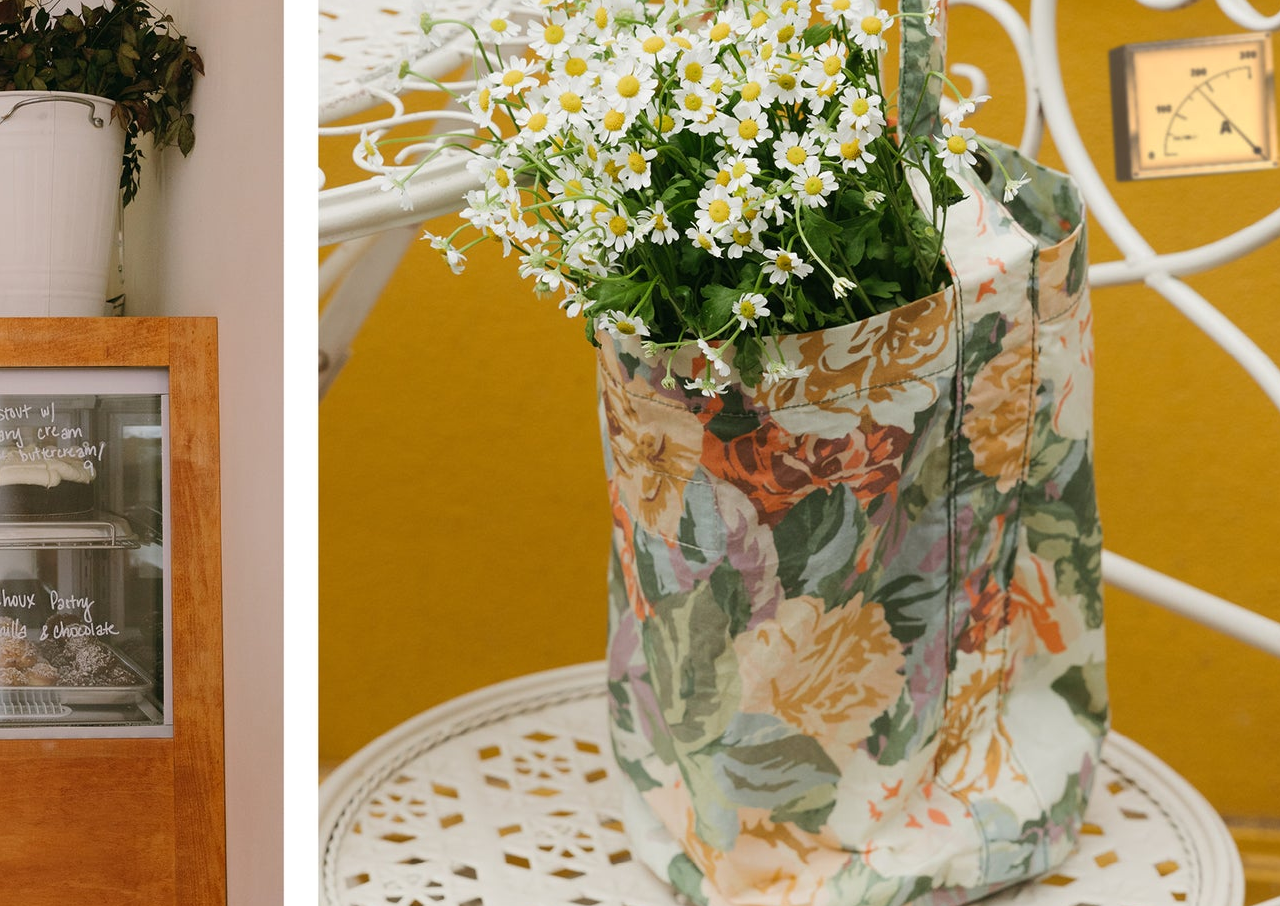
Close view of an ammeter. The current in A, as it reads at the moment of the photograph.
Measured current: 175 A
